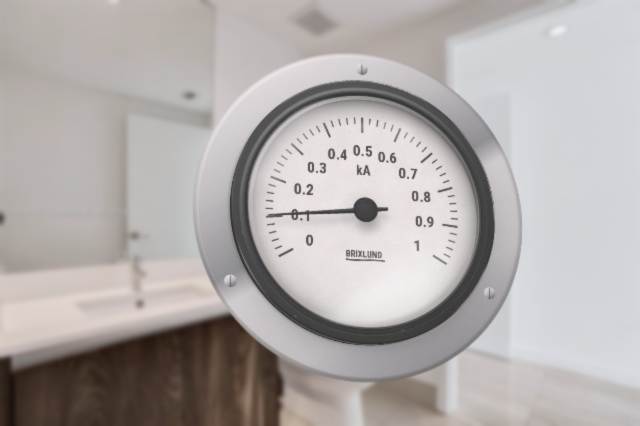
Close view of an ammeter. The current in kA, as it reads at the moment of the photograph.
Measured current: 0.1 kA
